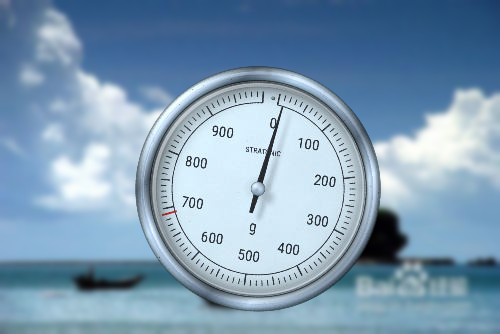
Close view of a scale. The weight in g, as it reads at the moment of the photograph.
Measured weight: 10 g
